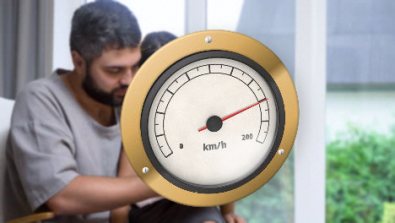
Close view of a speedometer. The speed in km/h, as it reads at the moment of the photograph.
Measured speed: 160 km/h
